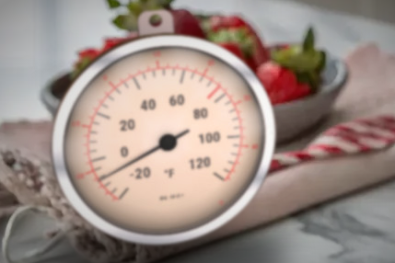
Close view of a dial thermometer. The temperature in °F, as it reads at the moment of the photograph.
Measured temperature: -8 °F
